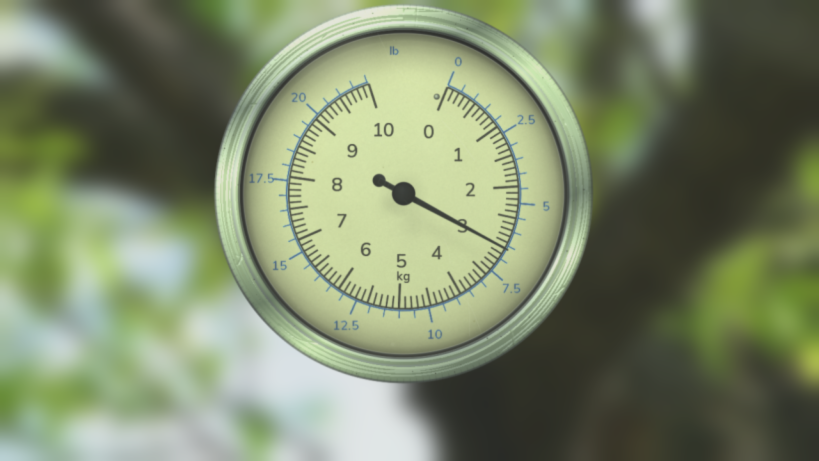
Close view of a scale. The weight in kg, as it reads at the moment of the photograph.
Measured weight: 3 kg
